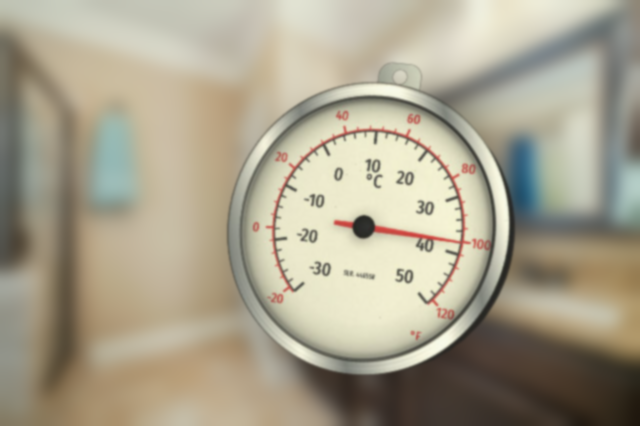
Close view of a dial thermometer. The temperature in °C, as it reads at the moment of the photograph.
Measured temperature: 38 °C
